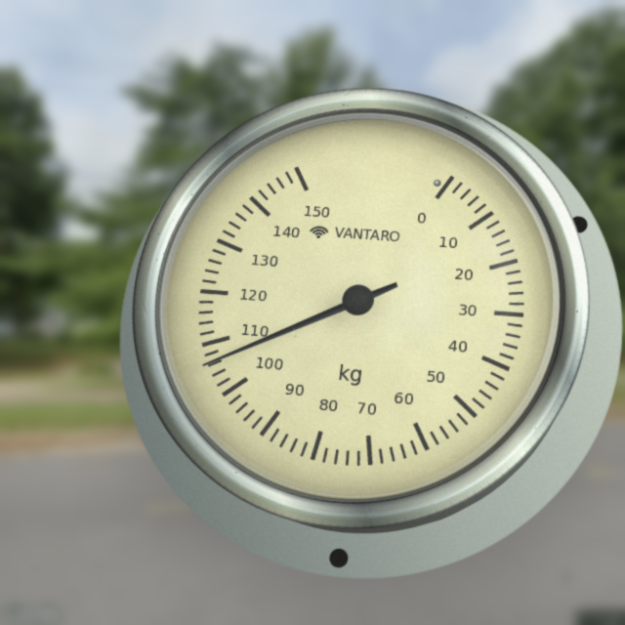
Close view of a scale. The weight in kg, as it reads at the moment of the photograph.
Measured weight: 106 kg
